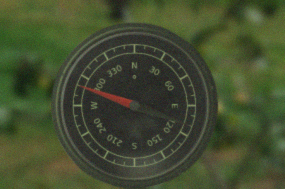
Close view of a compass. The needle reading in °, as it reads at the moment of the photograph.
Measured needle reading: 290 °
